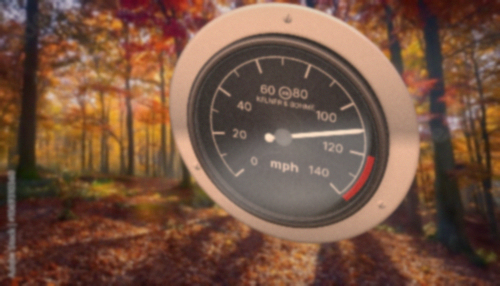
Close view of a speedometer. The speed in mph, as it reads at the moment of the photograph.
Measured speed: 110 mph
